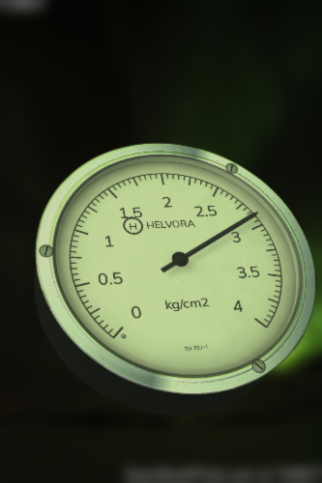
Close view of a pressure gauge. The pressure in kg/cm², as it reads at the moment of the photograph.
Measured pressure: 2.9 kg/cm²
